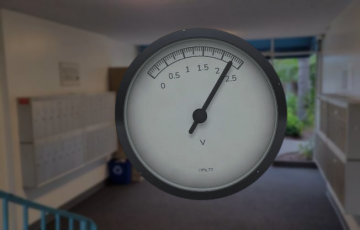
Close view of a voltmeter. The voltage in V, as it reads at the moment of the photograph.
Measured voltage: 2.25 V
